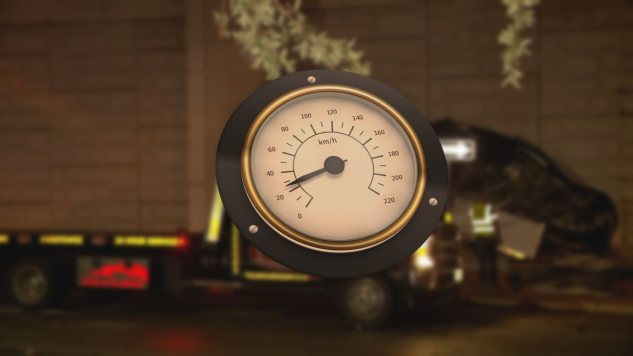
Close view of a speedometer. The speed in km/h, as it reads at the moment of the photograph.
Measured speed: 25 km/h
